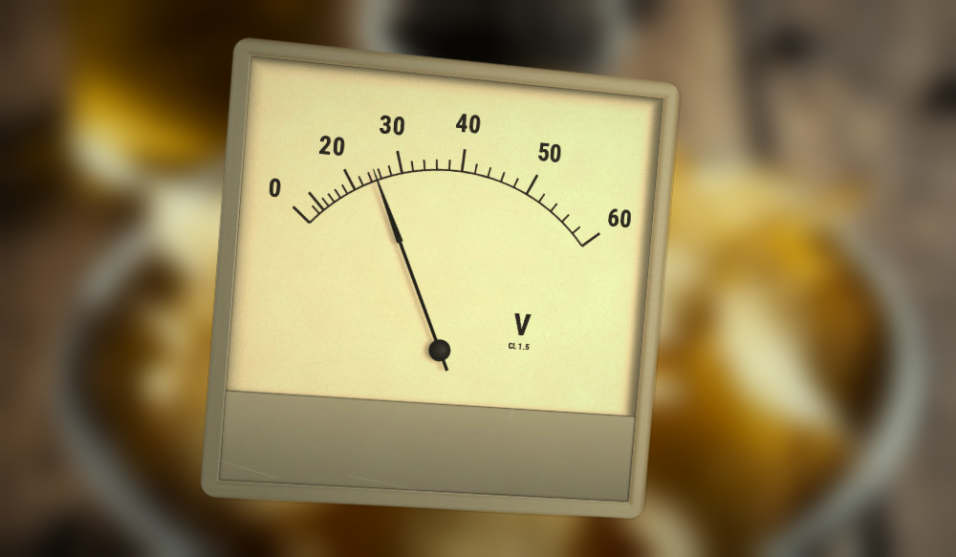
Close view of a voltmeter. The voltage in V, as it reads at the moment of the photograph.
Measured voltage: 25 V
